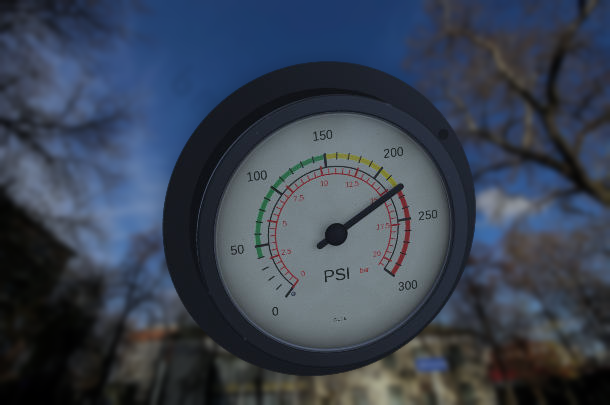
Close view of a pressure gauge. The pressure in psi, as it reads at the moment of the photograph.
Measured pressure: 220 psi
